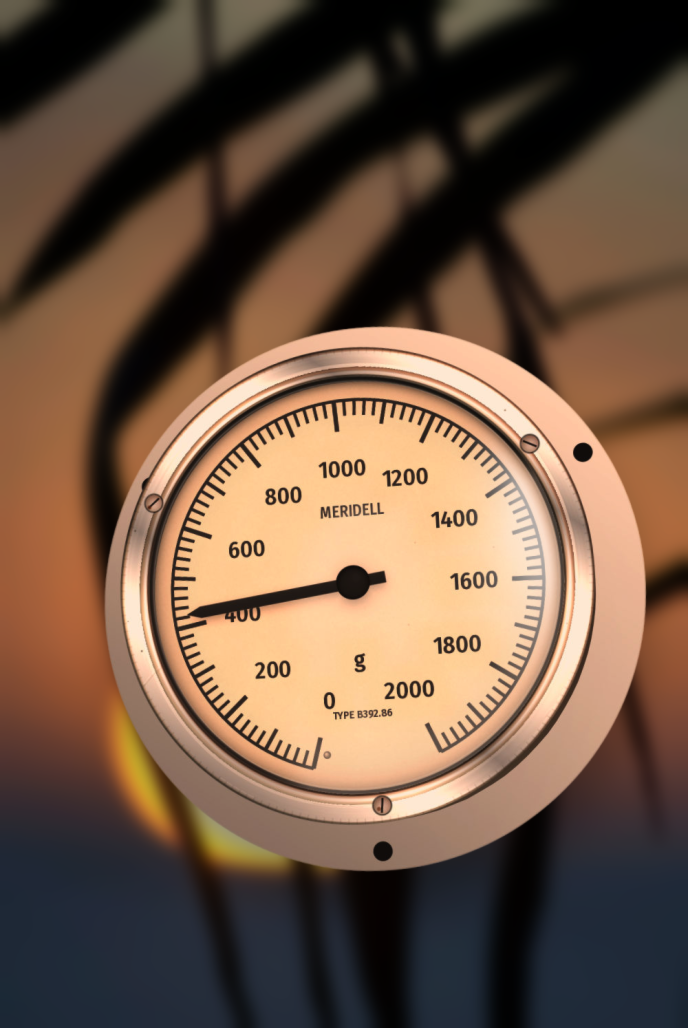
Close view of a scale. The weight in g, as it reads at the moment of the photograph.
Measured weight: 420 g
